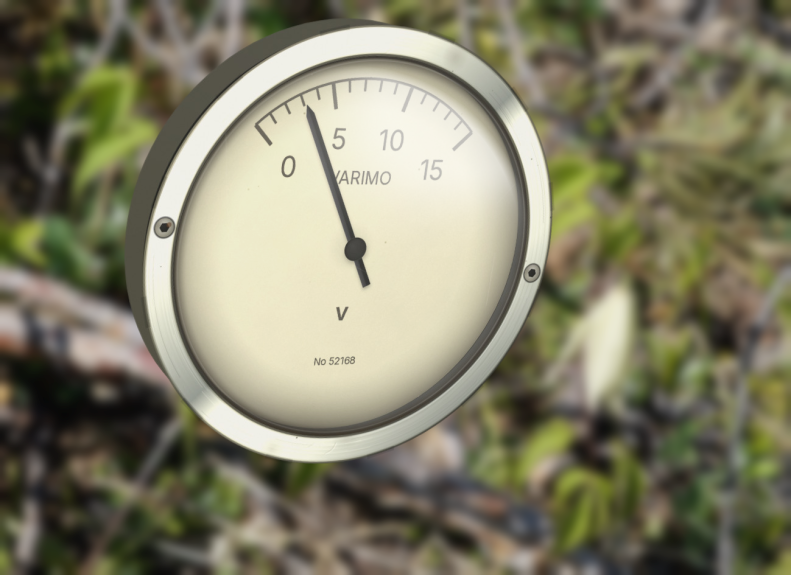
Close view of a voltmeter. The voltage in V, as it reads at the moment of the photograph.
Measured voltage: 3 V
